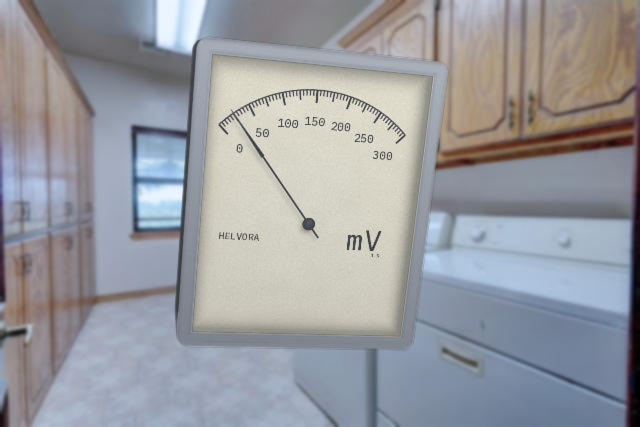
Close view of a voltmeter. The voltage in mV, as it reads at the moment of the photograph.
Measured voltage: 25 mV
